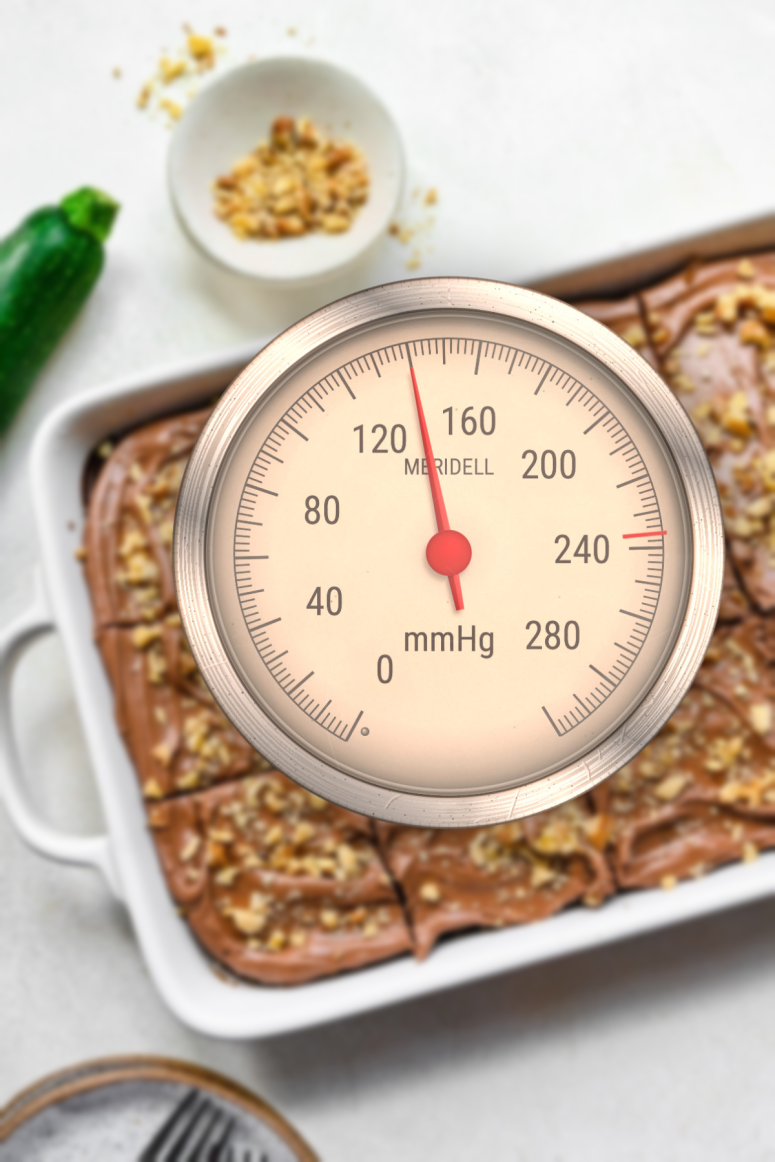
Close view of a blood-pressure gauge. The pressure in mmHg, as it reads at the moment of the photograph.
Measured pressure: 140 mmHg
